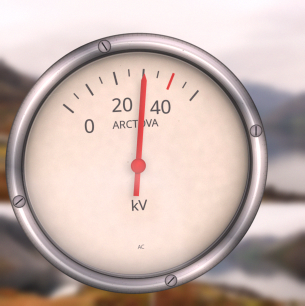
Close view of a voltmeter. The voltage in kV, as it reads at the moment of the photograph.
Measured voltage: 30 kV
